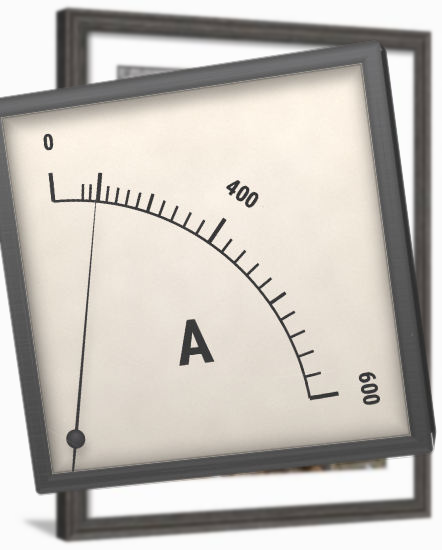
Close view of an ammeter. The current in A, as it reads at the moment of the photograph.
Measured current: 200 A
